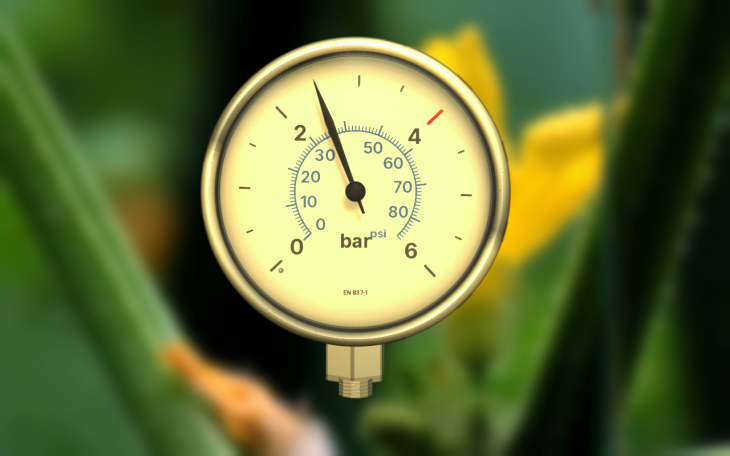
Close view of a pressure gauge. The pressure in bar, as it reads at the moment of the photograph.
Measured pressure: 2.5 bar
